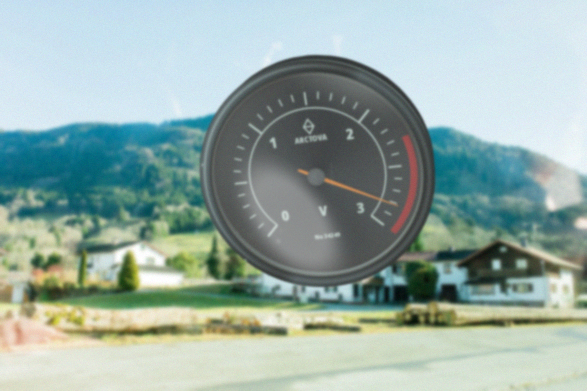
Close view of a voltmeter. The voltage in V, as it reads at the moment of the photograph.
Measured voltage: 2.8 V
